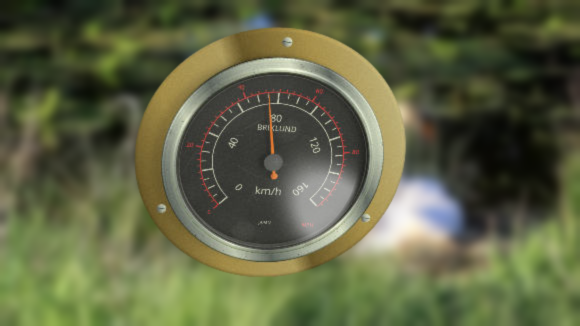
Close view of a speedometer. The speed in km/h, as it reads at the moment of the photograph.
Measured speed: 75 km/h
